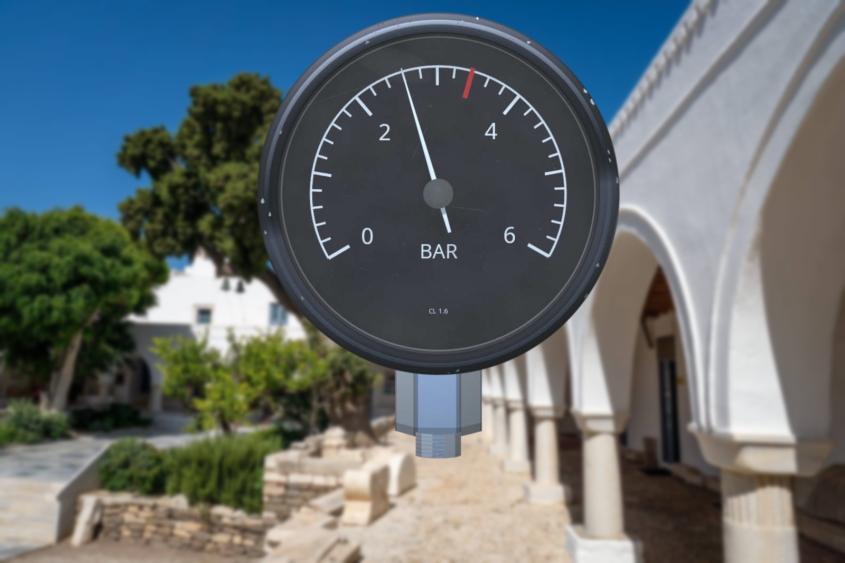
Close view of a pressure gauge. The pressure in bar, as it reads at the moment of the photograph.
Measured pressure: 2.6 bar
